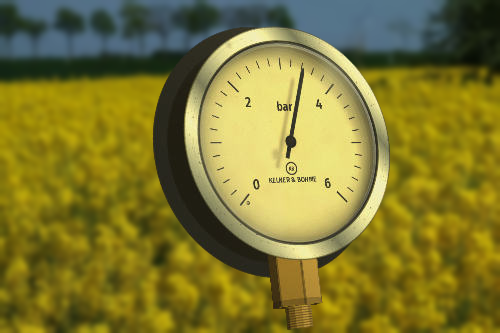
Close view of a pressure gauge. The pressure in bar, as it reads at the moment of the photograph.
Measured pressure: 3.4 bar
